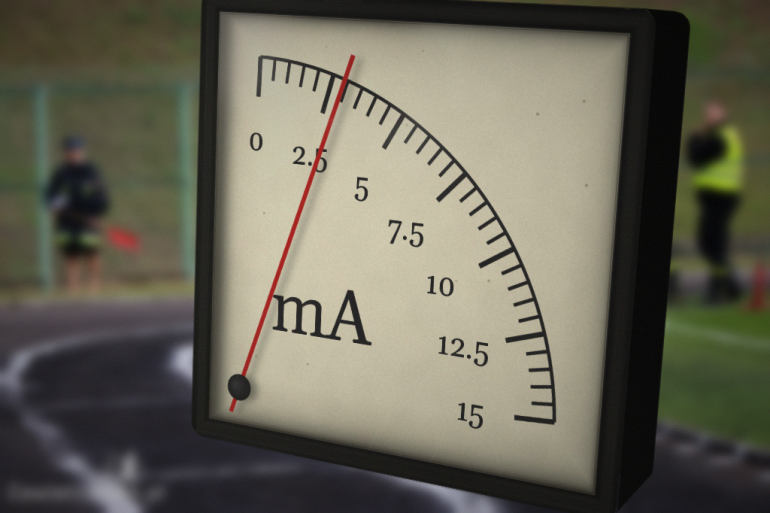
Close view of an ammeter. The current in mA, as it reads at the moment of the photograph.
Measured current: 3 mA
